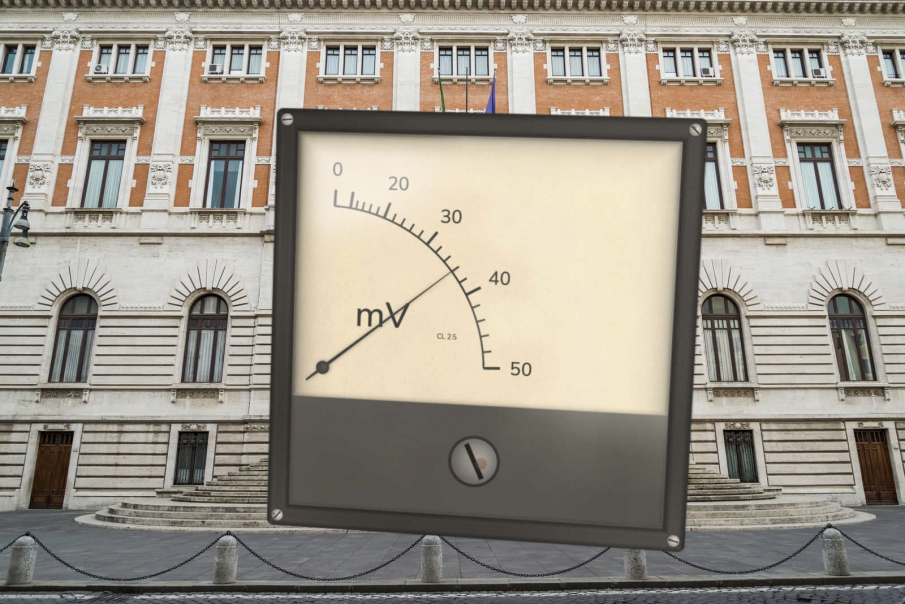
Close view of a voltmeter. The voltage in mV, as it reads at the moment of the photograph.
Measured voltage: 36 mV
